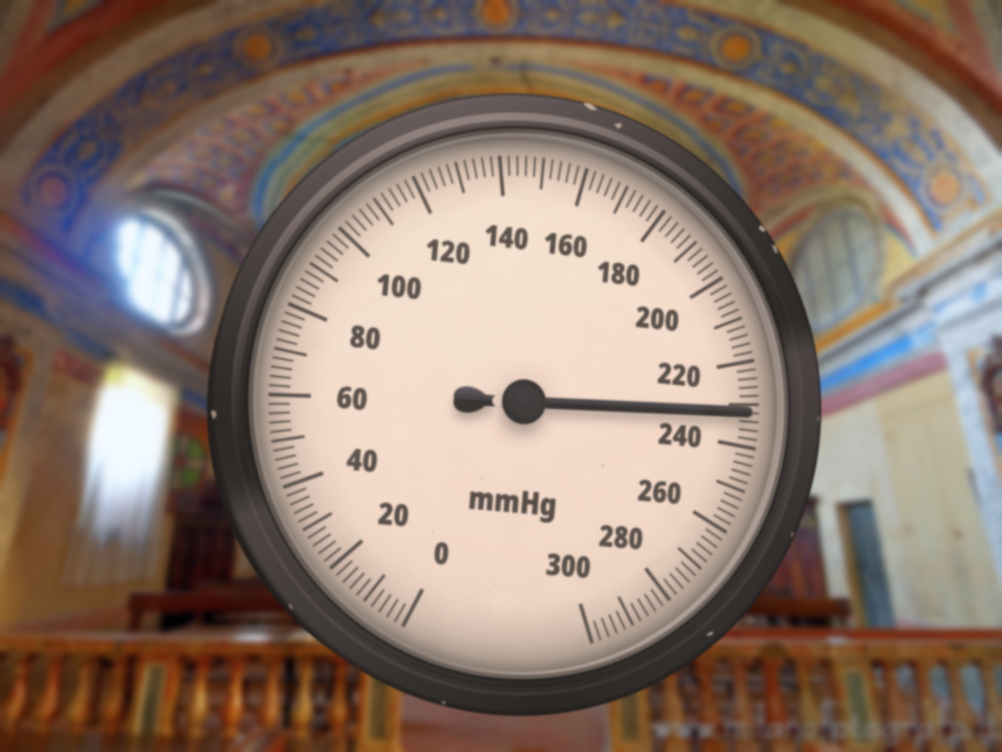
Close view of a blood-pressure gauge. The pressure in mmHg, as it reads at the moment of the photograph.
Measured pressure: 232 mmHg
